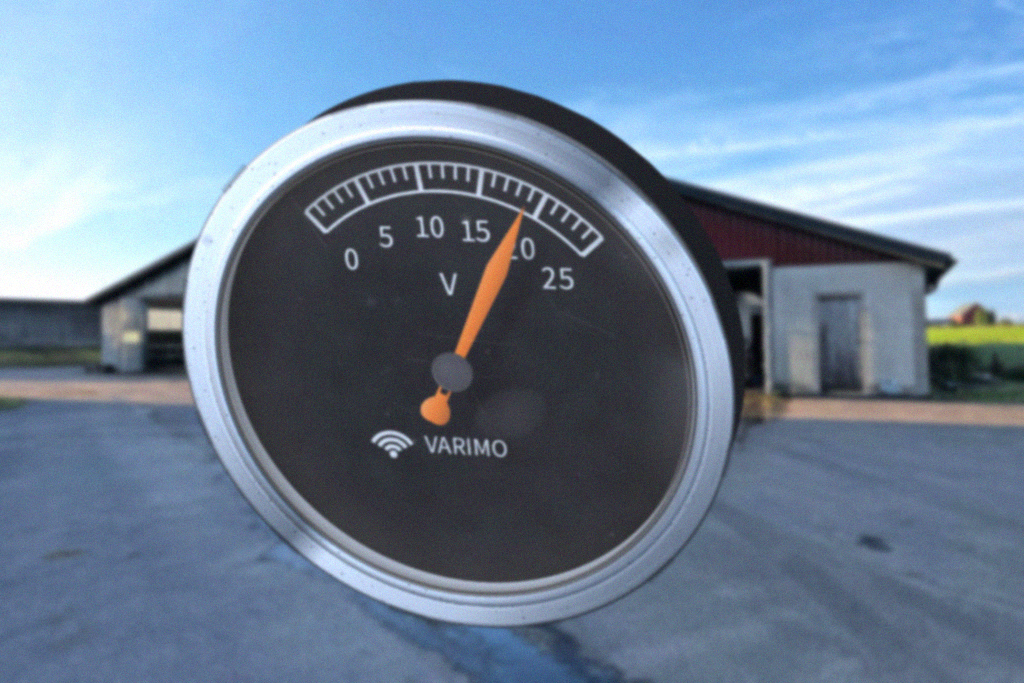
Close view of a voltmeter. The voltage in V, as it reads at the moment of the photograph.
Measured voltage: 19 V
